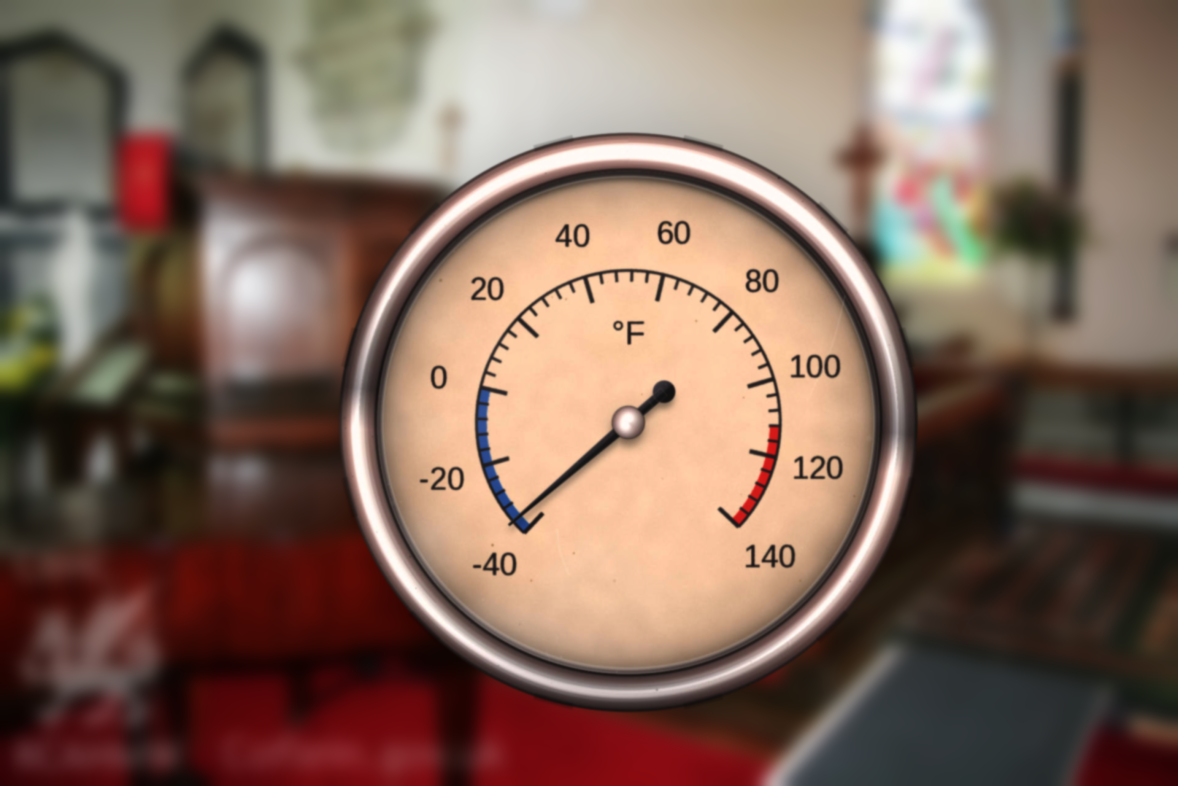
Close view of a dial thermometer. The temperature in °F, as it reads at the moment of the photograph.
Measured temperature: -36 °F
